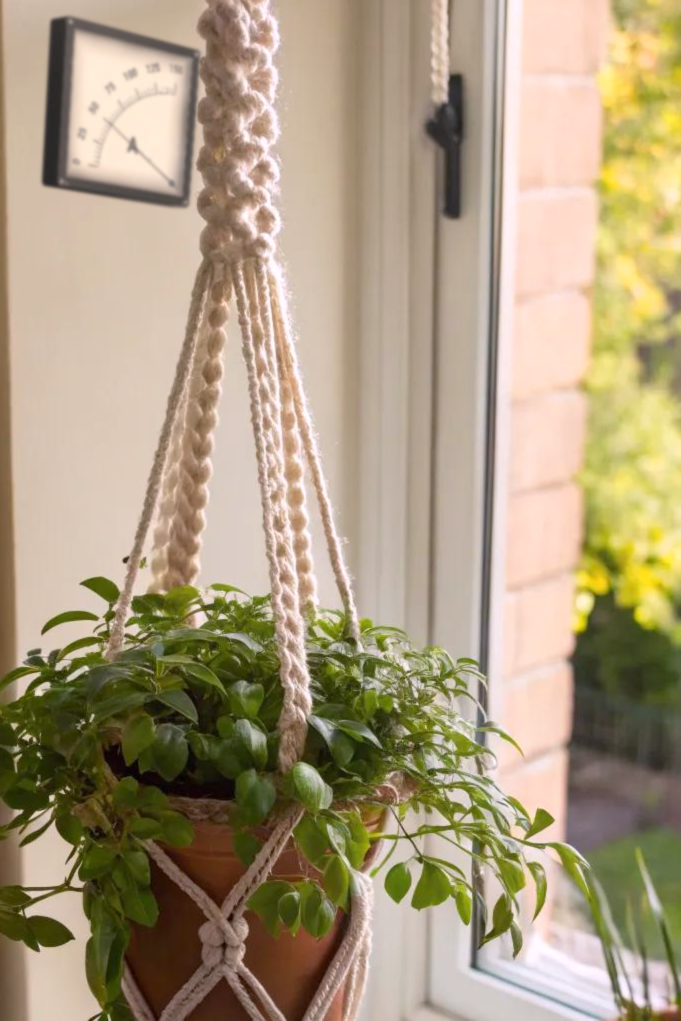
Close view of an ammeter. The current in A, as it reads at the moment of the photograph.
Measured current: 50 A
